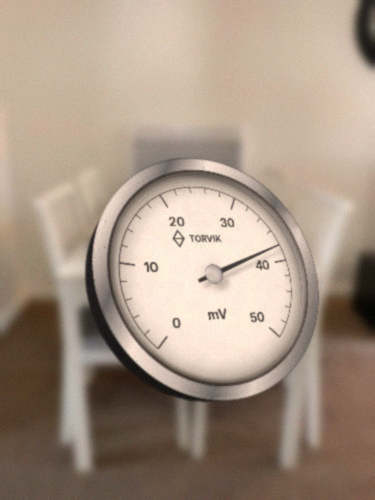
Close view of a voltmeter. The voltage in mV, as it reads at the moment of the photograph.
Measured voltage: 38 mV
